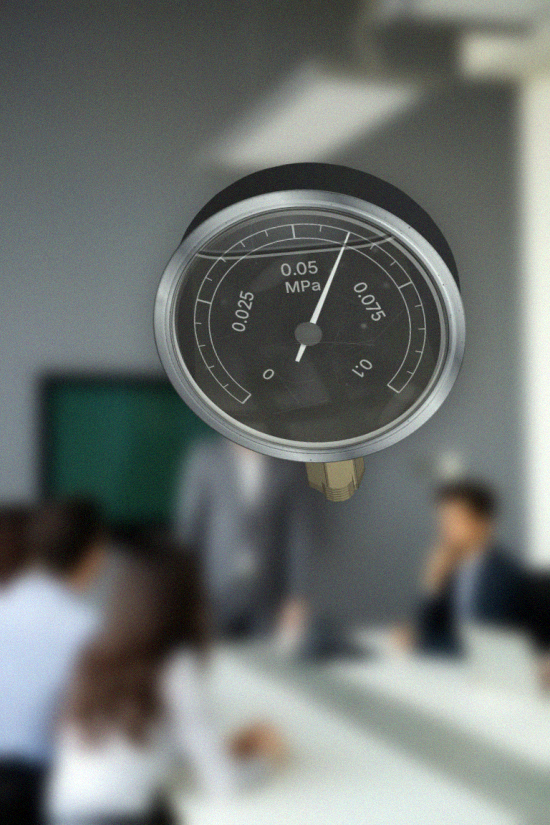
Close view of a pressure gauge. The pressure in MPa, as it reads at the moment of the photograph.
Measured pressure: 0.06 MPa
